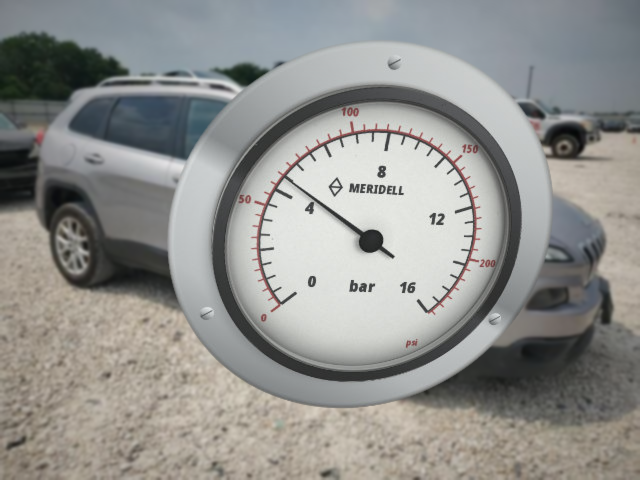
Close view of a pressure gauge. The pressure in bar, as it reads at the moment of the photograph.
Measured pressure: 4.5 bar
